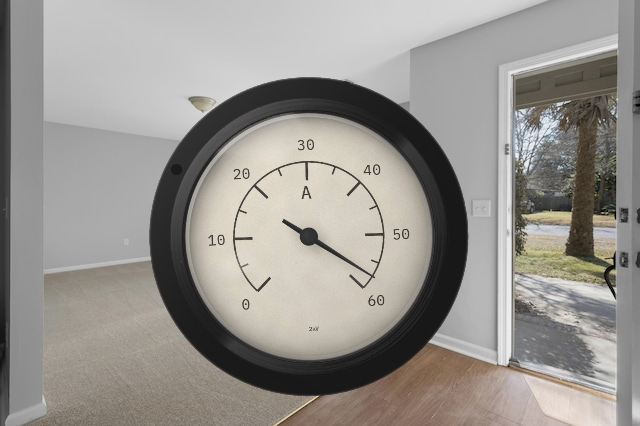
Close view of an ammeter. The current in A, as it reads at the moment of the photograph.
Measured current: 57.5 A
